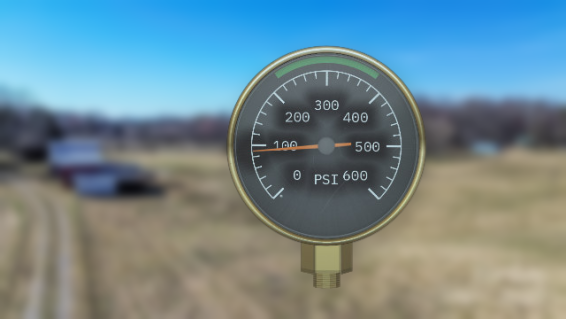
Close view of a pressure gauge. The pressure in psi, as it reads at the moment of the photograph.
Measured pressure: 90 psi
